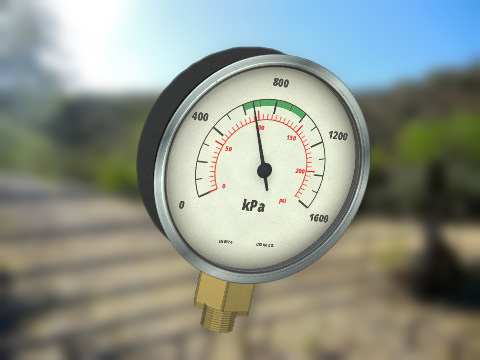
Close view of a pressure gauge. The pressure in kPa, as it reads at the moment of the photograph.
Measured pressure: 650 kPa
